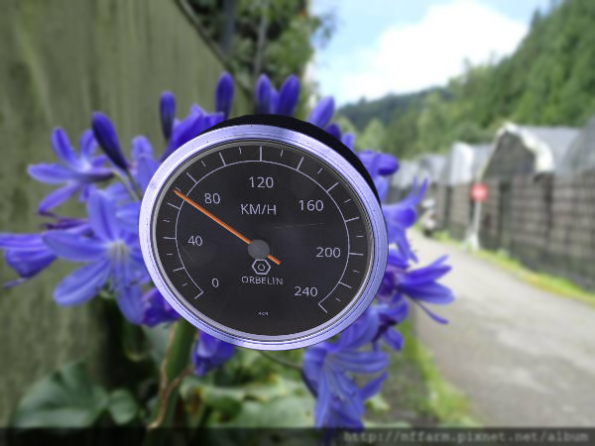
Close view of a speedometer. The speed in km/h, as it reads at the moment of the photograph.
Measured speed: 70 km/h
